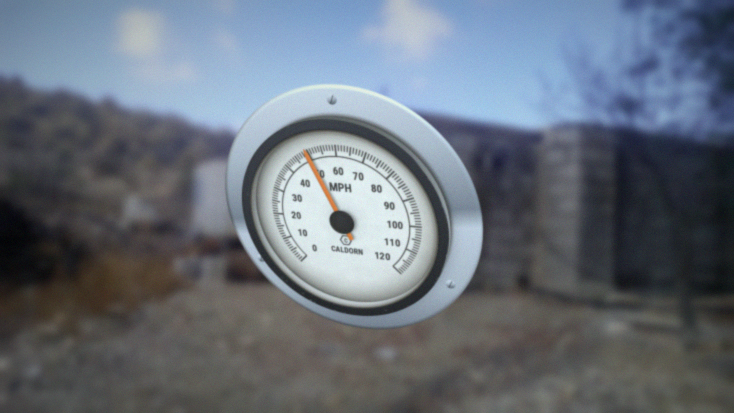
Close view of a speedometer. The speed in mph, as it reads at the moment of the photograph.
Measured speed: 50 mph
